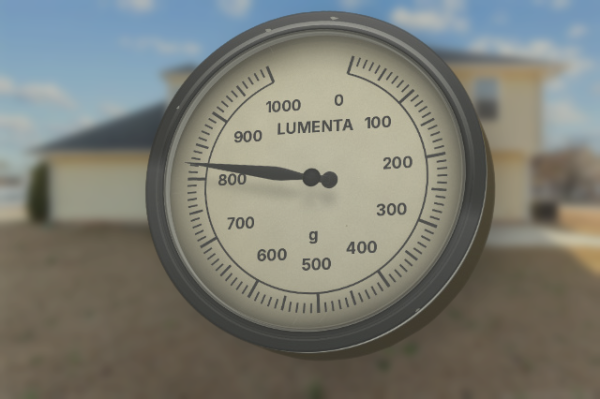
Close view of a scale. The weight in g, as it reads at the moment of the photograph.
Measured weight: 820 g
